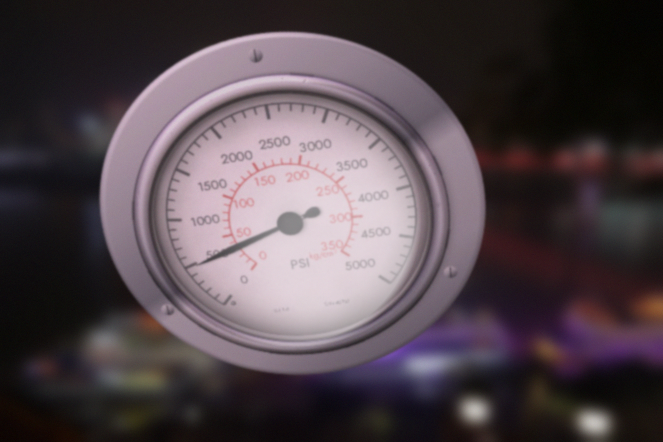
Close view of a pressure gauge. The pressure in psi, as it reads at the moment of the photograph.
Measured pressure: 500 psi
